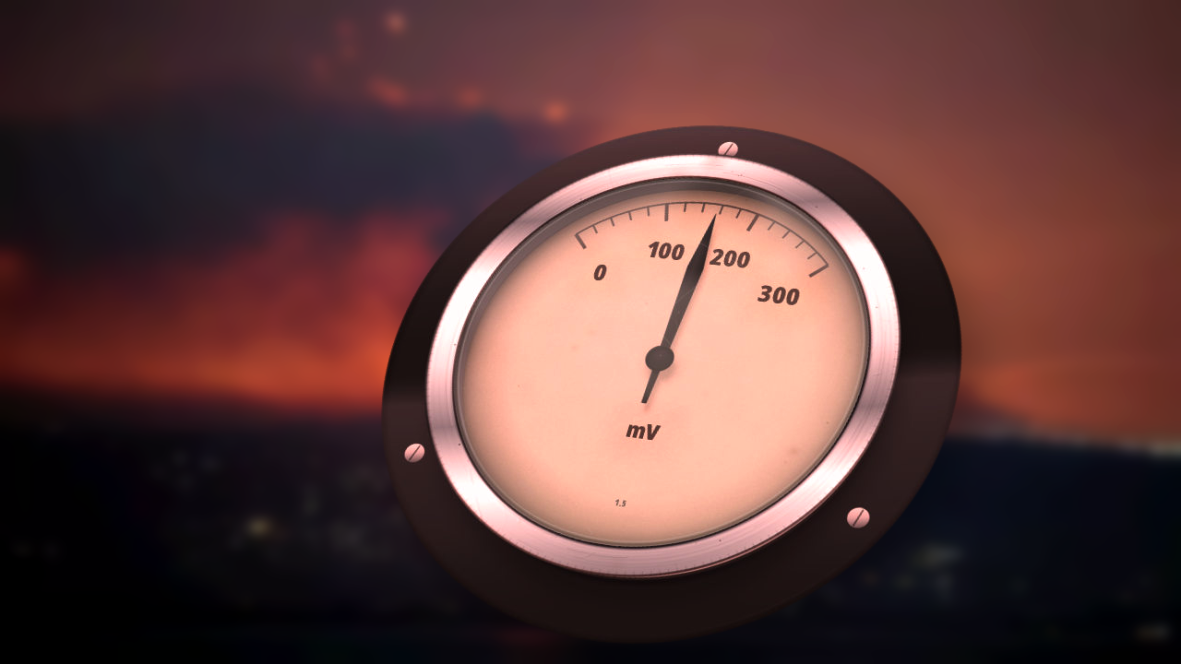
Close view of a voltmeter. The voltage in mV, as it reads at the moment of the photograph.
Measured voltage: 160 mV
